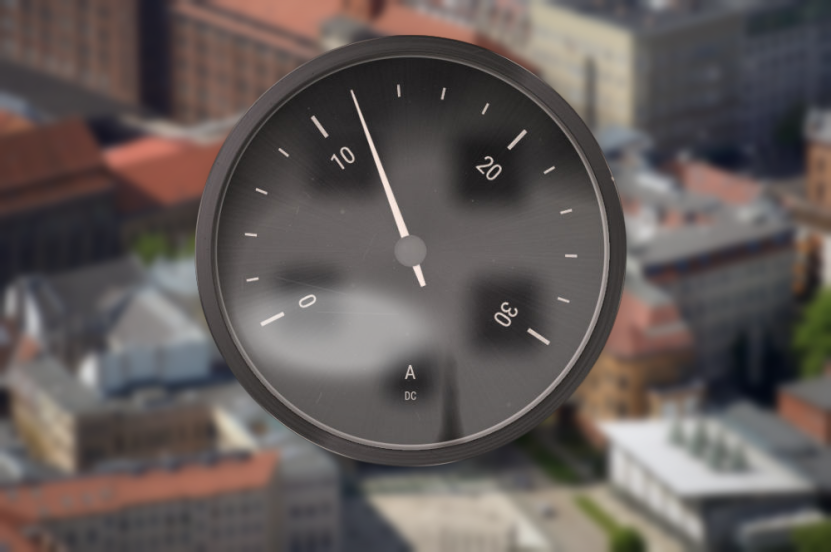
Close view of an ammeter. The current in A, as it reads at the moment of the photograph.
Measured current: 12 A
